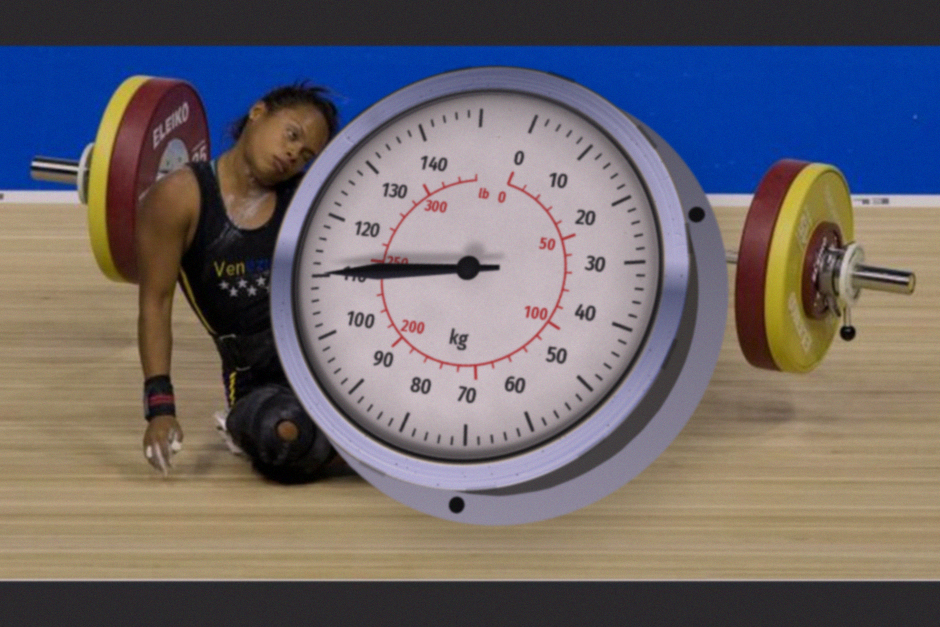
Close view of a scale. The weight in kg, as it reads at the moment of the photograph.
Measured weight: 110 kg
